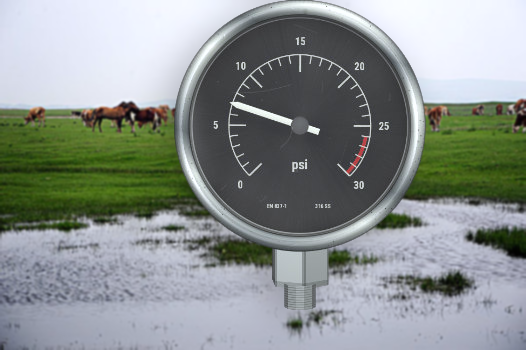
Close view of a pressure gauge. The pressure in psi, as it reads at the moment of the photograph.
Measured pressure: 7 psi
